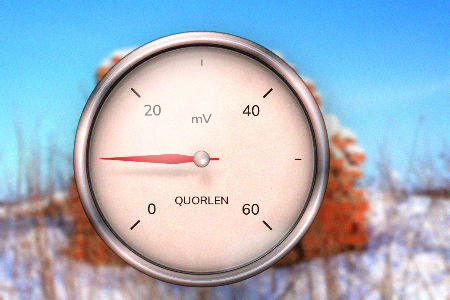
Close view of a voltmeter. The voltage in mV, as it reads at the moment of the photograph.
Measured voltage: 10 mV
